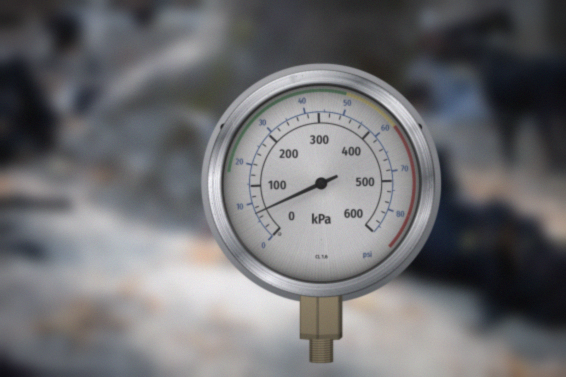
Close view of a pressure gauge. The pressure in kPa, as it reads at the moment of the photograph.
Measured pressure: 50 kPa
